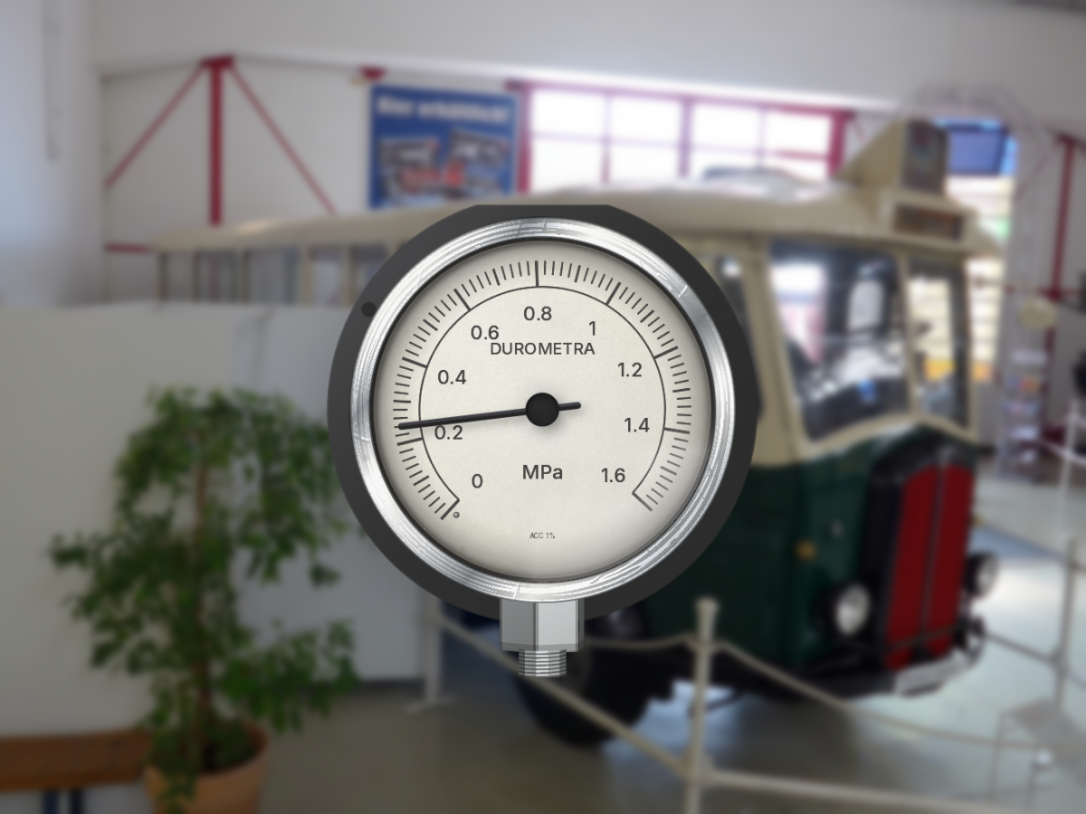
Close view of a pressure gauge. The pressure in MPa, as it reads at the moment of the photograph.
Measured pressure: 0.24 MPa
